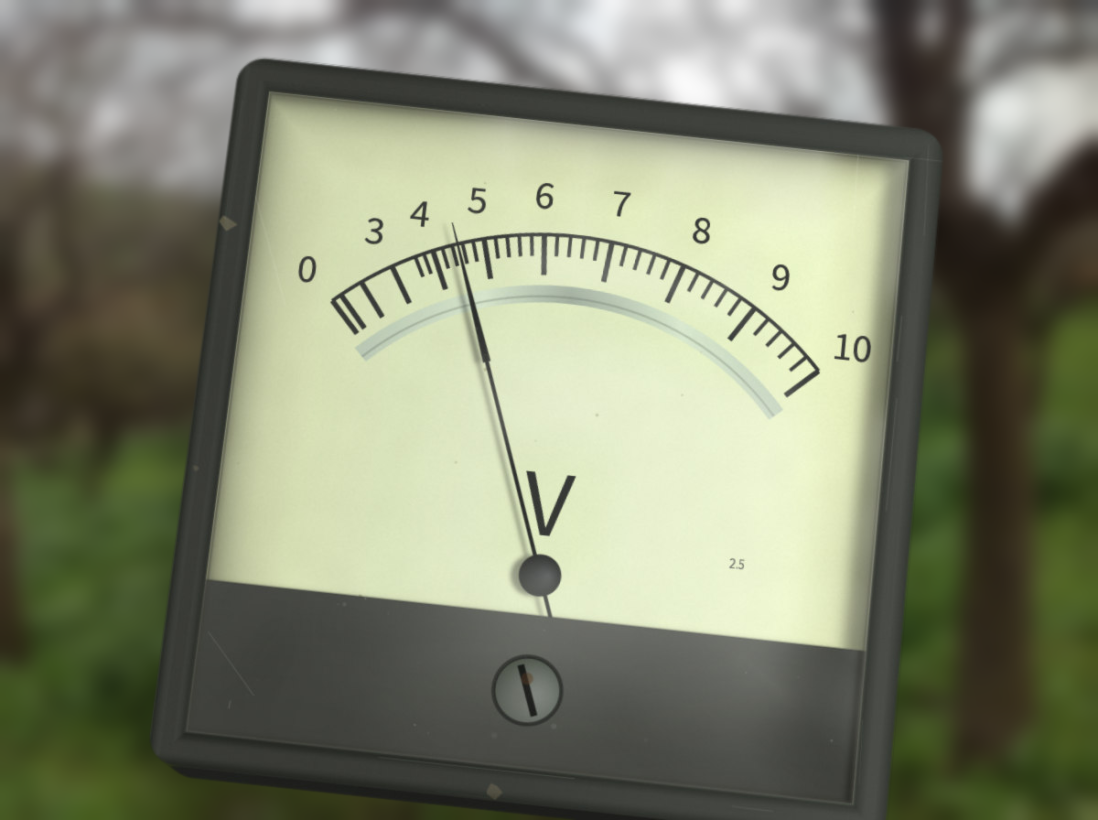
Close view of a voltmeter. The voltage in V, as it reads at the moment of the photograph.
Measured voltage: 4.5 V
